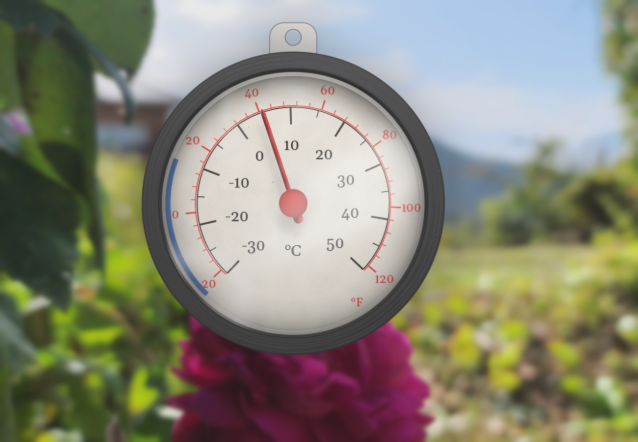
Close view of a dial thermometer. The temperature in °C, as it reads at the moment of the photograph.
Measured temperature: 5 °C
